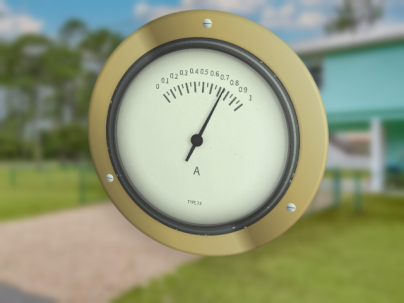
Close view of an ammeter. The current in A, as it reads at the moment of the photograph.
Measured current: 0.75 A
